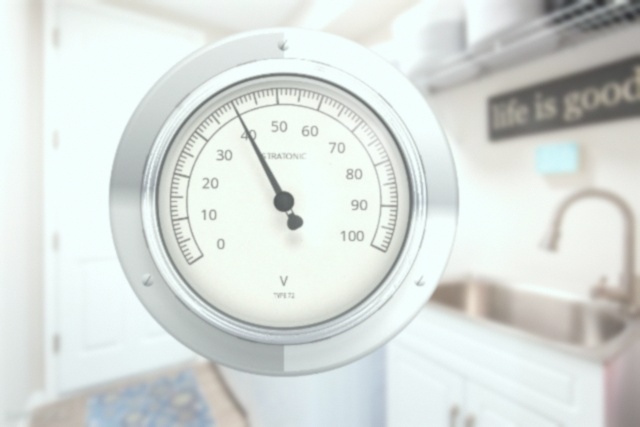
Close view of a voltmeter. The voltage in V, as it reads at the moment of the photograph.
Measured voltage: 40 V
